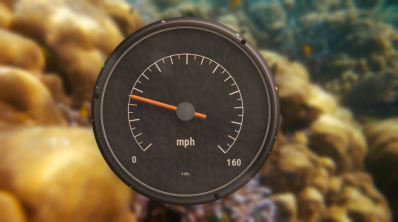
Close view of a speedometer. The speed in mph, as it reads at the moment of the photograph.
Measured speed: 35 mph
